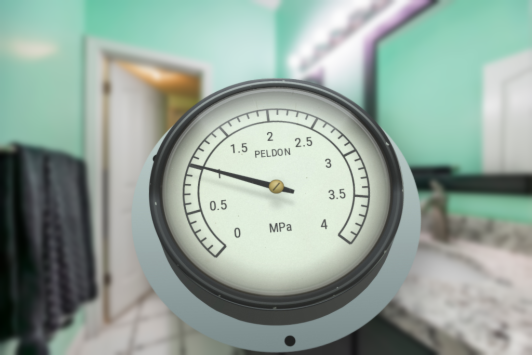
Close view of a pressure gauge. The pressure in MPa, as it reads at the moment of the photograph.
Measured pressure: 1 MPa
